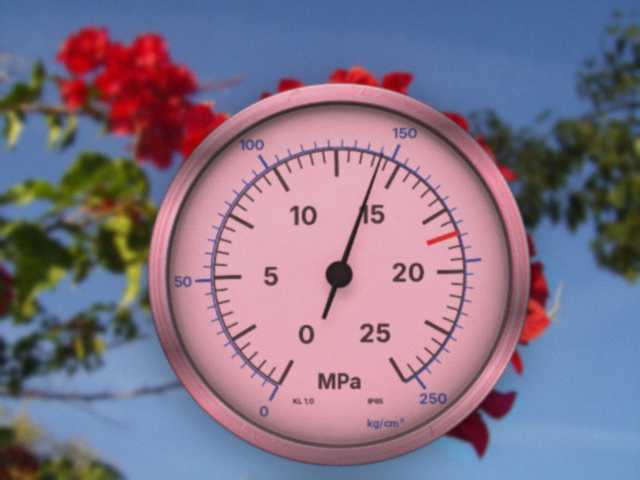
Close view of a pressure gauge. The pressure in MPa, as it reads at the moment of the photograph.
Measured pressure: 14.25 MPa
